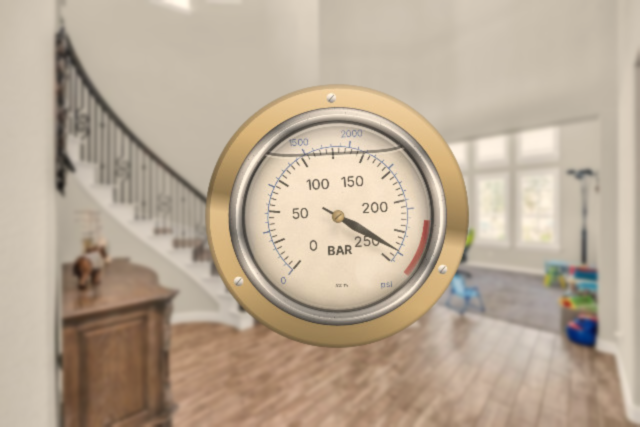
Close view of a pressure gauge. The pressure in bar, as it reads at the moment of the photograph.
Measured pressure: 240 bar
